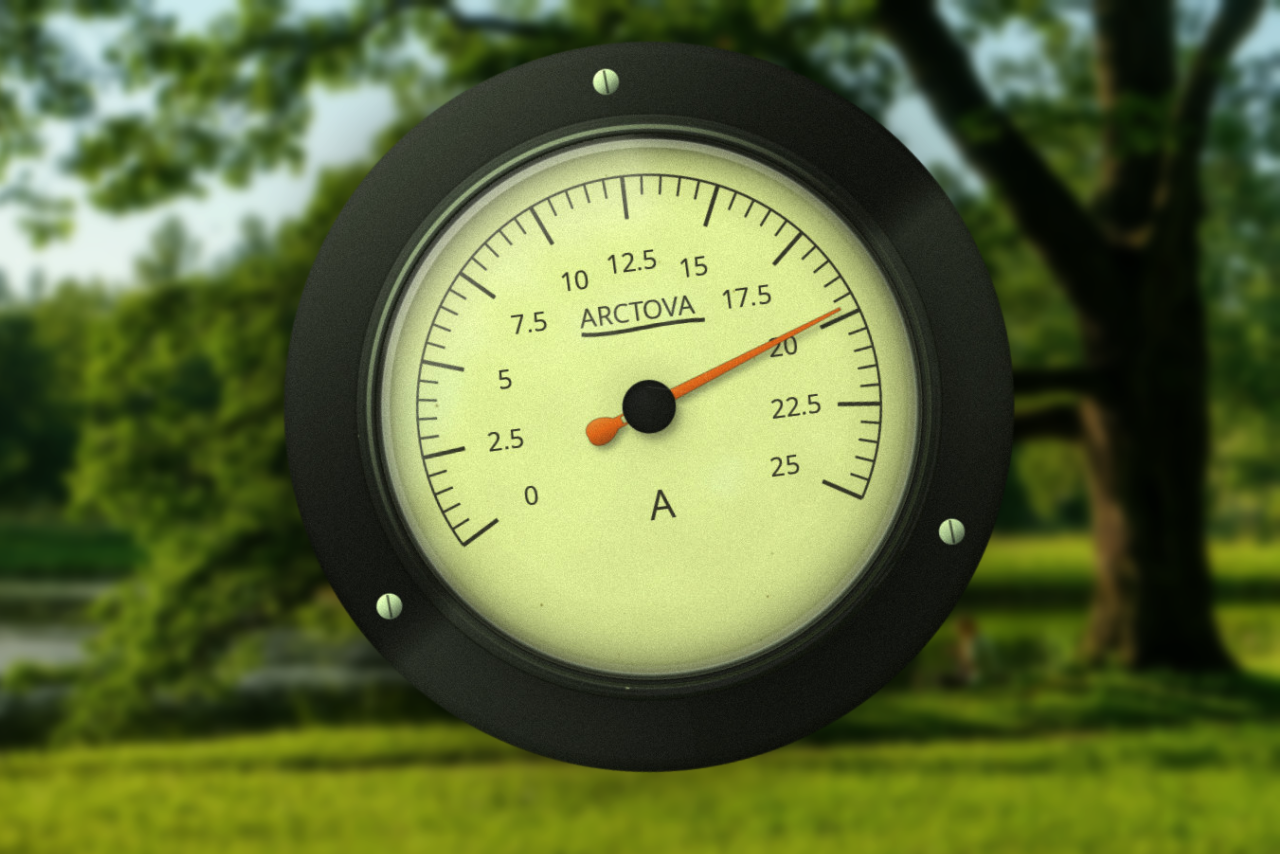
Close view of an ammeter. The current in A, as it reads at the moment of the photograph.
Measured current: 19.75 A
